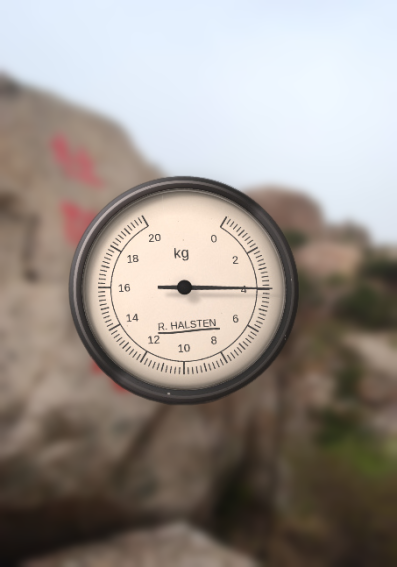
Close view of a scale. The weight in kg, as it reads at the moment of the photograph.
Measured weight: 4 kg
